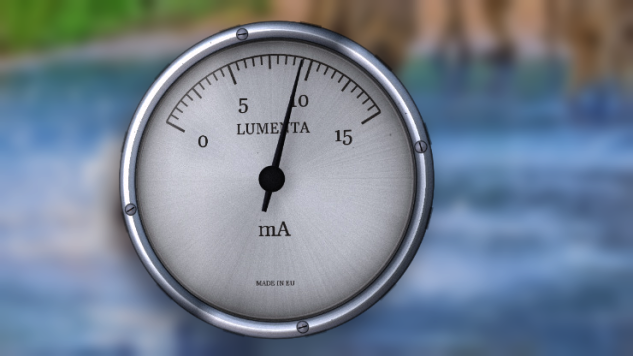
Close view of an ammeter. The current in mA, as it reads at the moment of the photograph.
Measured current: 9.5 mA
